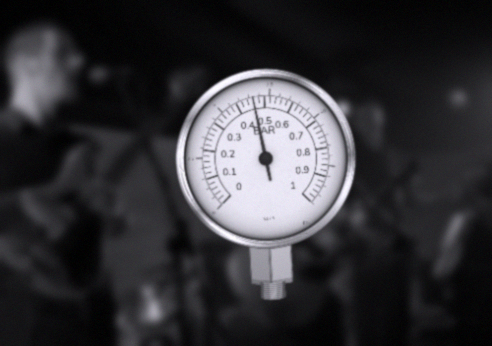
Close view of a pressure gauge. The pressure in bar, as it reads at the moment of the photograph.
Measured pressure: 0.46 bar
